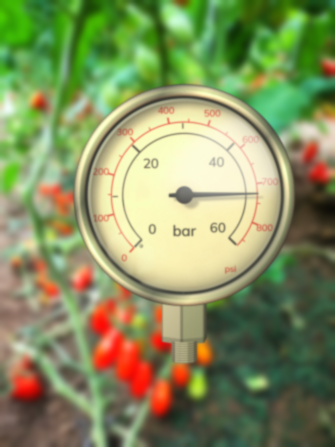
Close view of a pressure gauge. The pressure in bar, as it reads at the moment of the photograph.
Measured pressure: 50 bar
